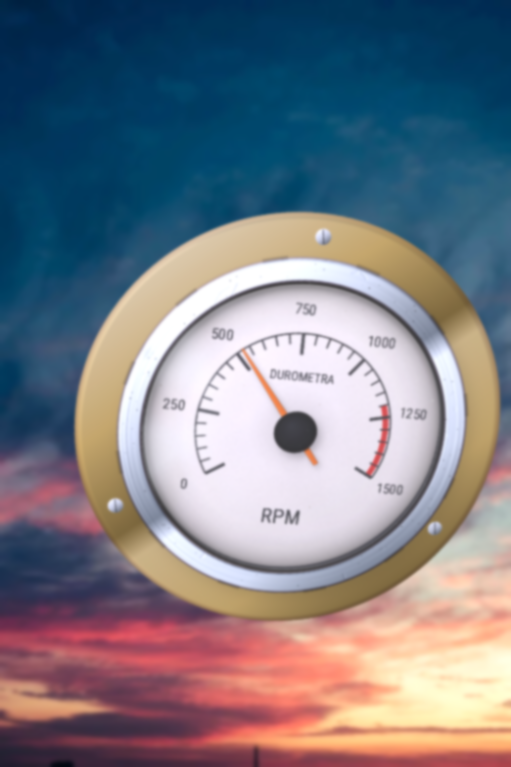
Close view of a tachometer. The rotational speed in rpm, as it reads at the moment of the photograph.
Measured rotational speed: 525 rpm
